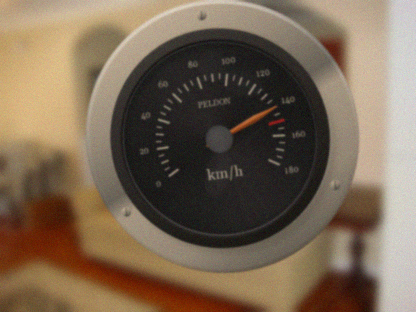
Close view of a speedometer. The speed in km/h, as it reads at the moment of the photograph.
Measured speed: 140 km/h
